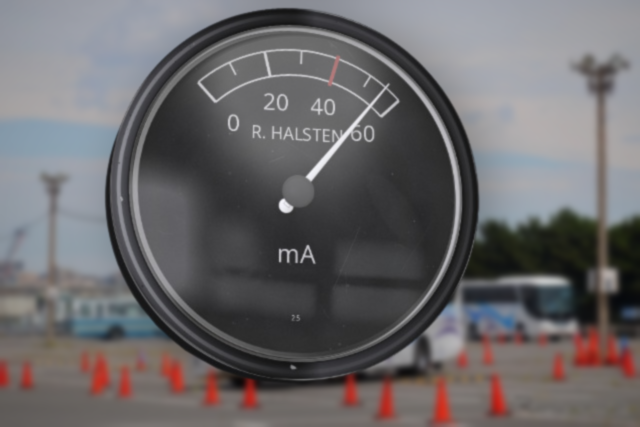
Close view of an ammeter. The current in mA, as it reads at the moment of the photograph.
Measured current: 55 mA
